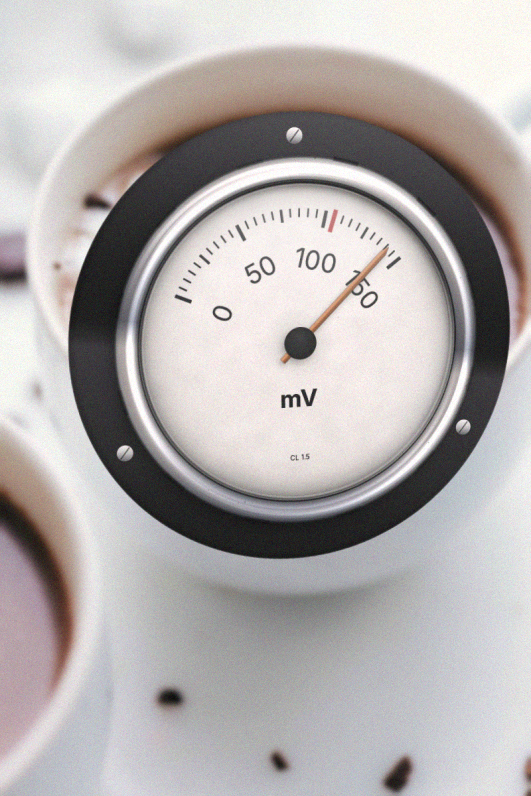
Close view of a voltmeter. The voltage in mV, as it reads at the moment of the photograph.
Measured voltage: 140 mV
